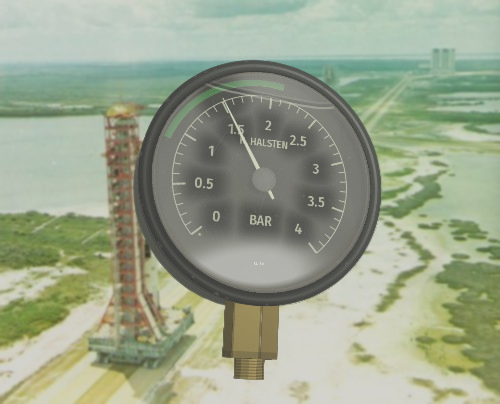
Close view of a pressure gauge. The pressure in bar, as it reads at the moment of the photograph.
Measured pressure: 1.5 bar
